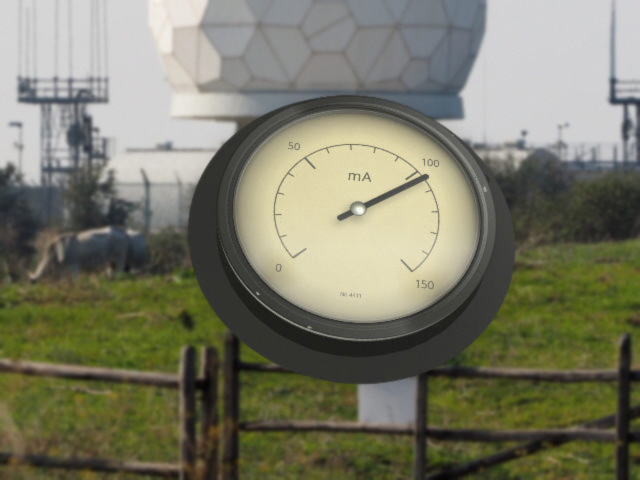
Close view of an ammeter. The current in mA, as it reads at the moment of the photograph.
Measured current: 105 mA
